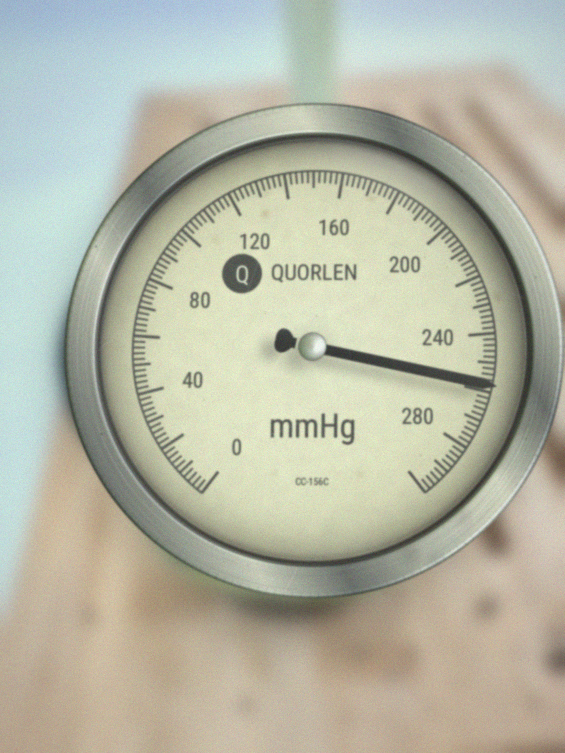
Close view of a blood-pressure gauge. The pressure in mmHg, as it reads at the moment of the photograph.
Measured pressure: 258 mmHg
